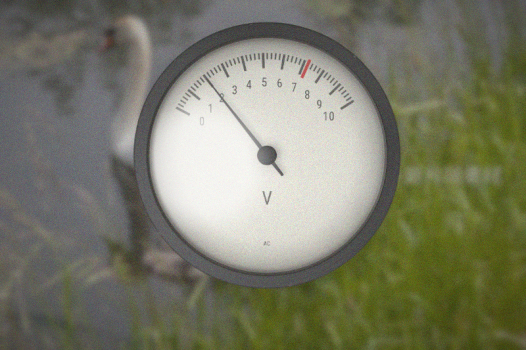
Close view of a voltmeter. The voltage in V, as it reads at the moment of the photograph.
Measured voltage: 2 V
